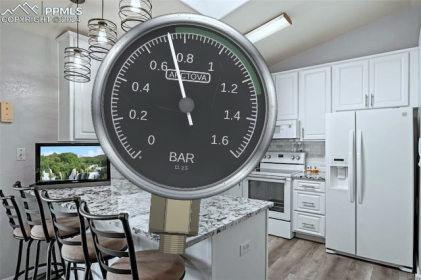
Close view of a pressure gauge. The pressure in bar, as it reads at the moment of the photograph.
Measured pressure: 0.72 bar
